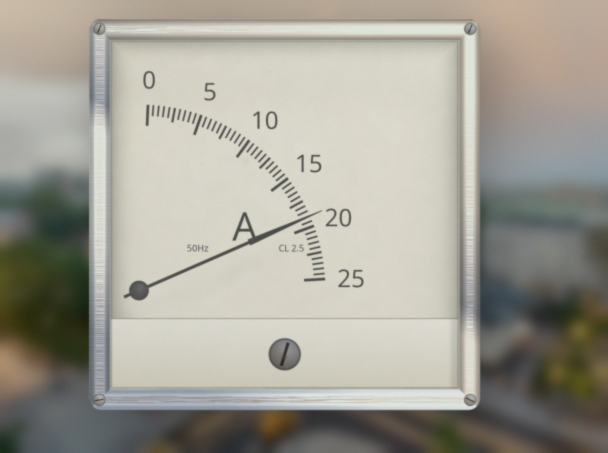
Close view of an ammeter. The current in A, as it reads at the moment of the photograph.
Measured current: 19 A
